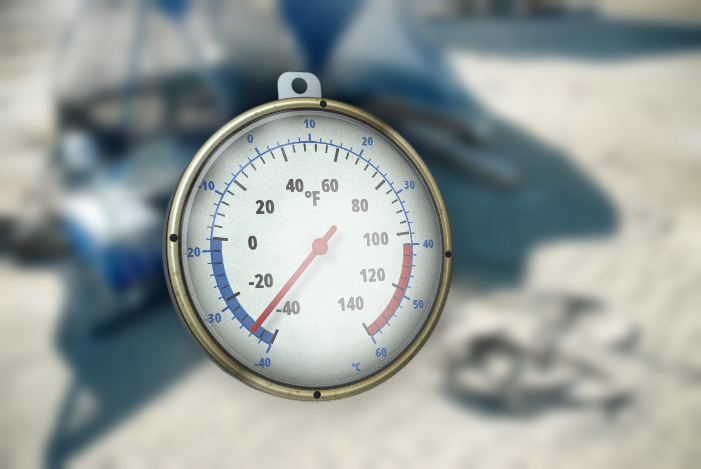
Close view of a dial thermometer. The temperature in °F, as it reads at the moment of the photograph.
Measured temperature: -32 °F
